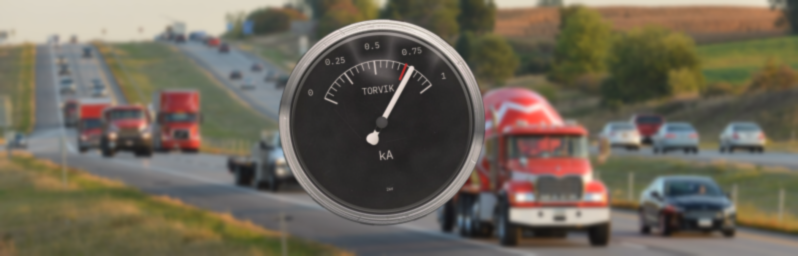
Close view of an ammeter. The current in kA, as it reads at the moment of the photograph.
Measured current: 0.8 kA
